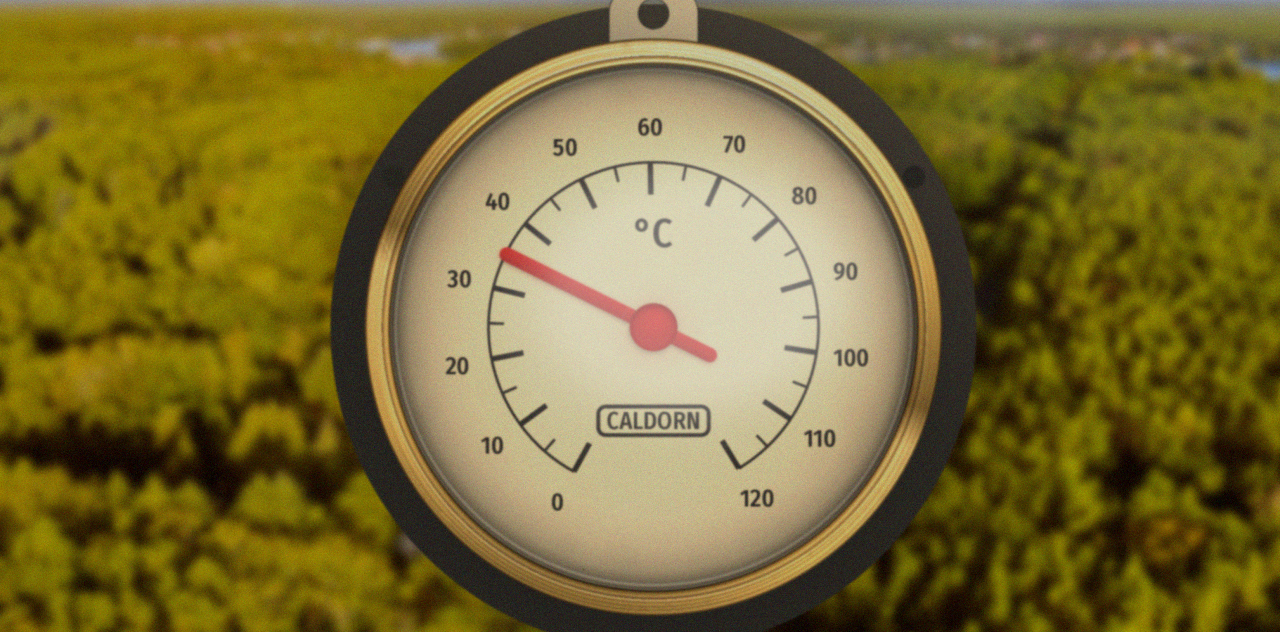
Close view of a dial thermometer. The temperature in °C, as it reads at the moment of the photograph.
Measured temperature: 35 °C
